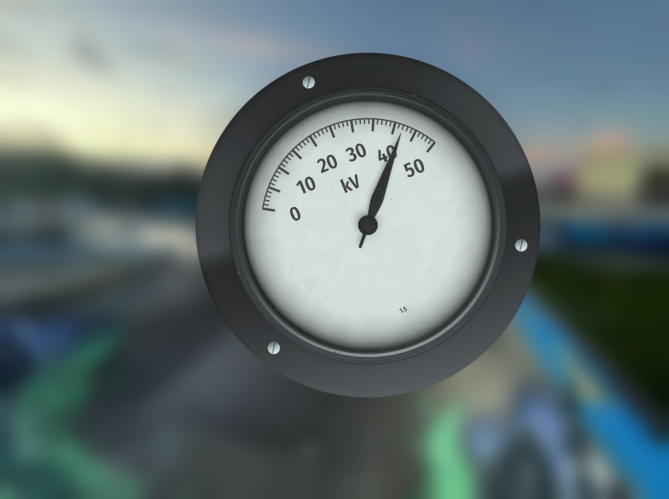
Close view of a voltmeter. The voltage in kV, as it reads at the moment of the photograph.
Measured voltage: 42 kV
